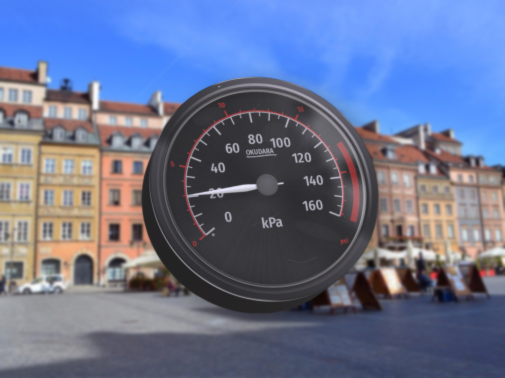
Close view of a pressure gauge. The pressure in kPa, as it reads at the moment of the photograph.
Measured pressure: 20 kPa
